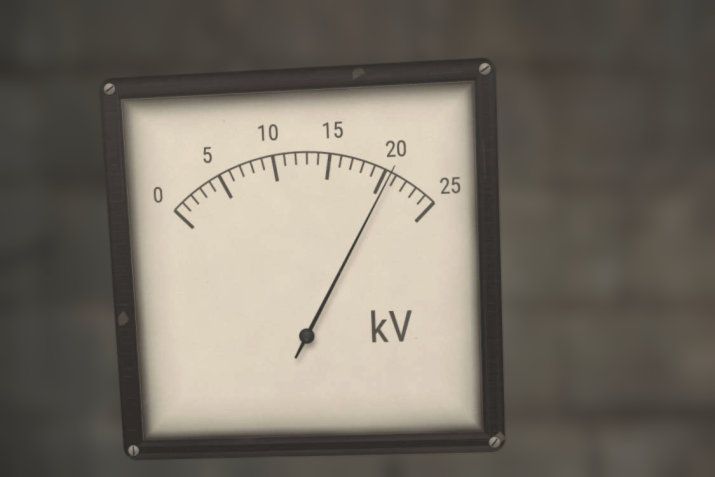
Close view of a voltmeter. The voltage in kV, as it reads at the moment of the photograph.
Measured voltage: 20.5 kV
